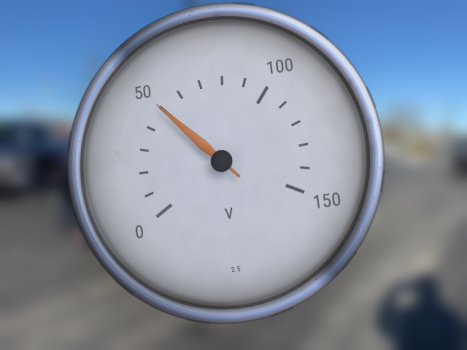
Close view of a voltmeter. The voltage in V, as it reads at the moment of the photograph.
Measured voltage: 50 V
